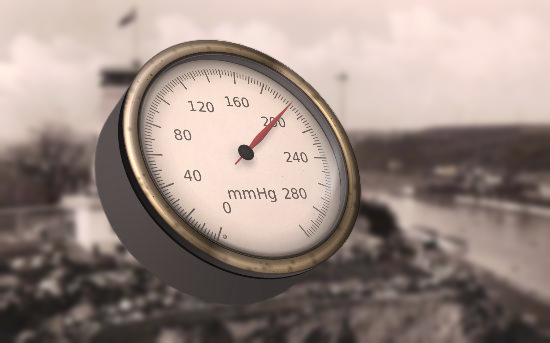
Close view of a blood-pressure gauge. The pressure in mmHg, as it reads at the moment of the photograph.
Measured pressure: 200 mmHg
